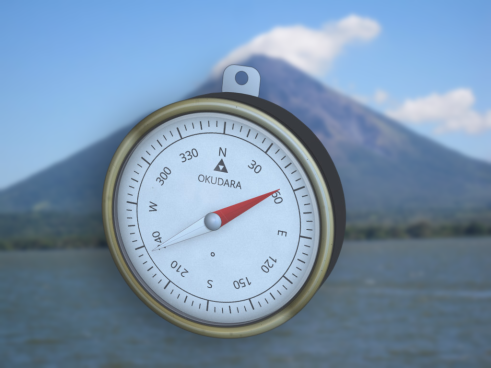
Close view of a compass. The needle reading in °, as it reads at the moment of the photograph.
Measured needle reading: 55 °
